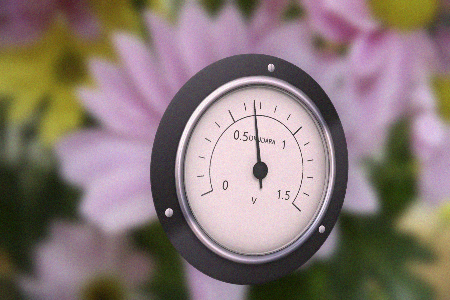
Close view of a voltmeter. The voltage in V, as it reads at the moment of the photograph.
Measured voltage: 0.65 V
